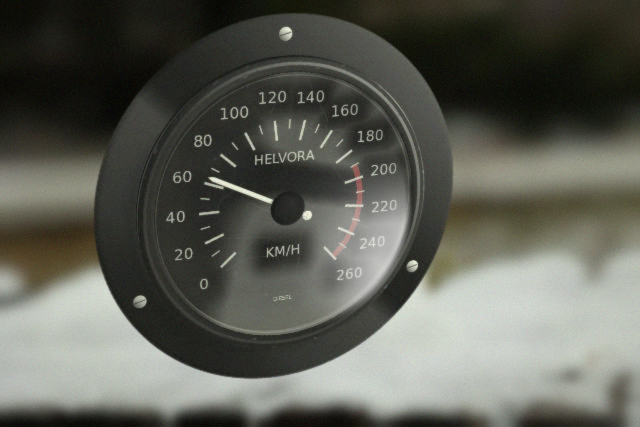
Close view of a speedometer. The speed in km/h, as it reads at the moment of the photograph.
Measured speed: 65 km/h
